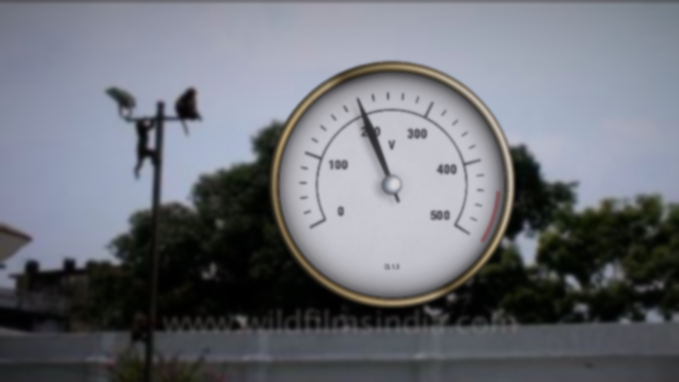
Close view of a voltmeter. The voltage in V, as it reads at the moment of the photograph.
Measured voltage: 200 V
